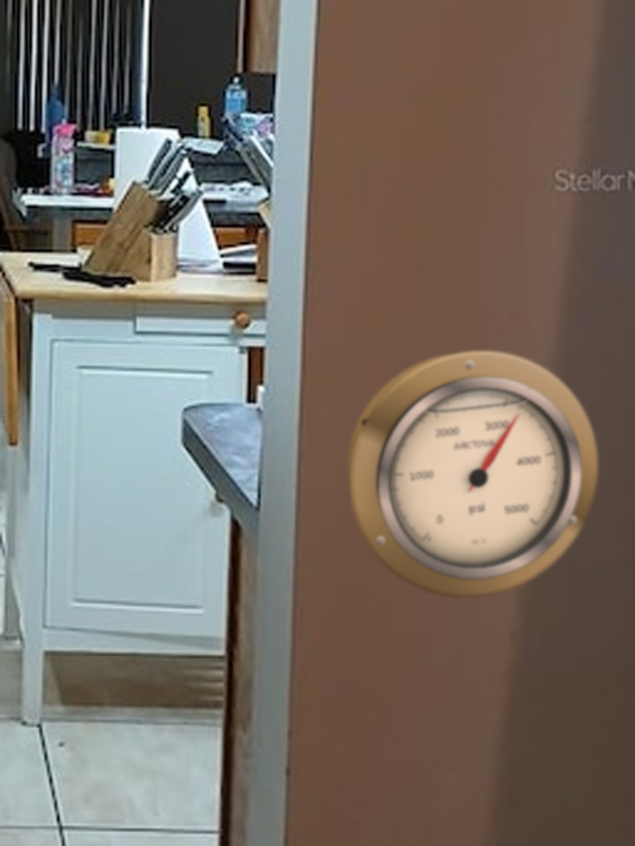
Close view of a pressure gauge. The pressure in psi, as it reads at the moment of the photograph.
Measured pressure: 3200 psi
